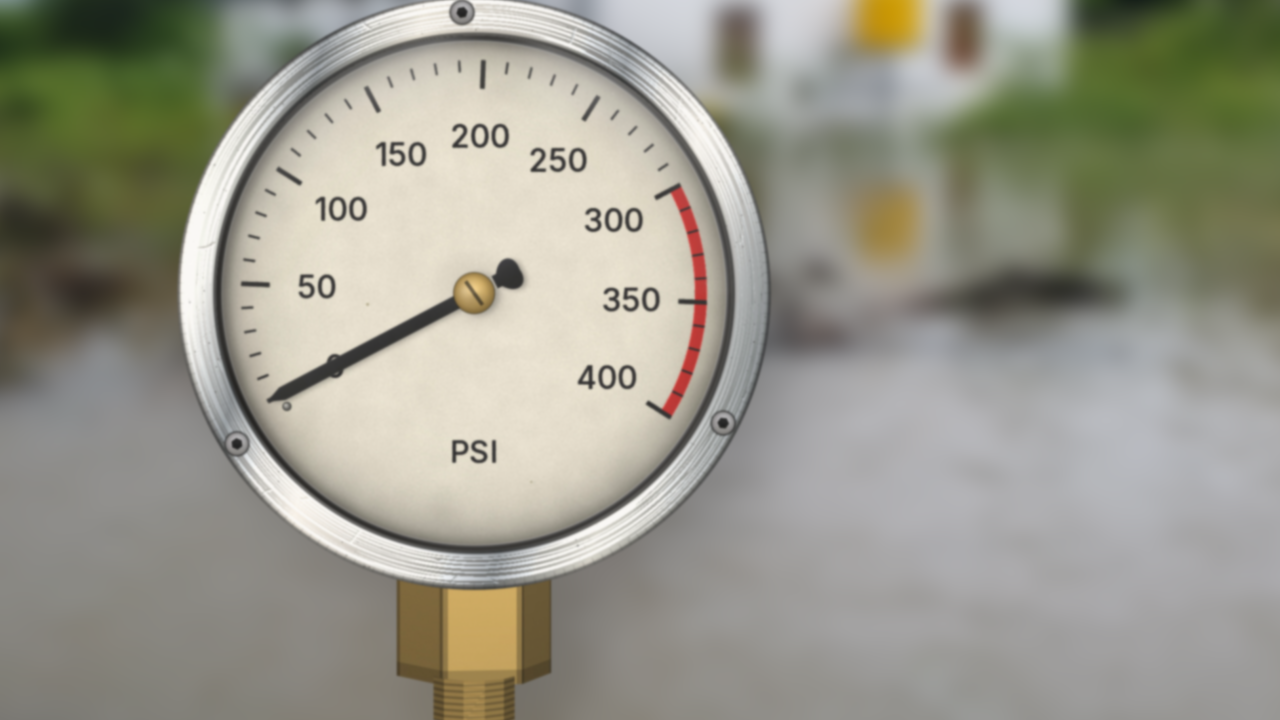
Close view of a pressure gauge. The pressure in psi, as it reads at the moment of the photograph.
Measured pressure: 0 psi
